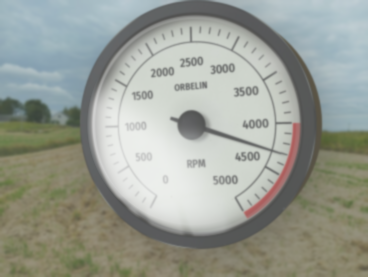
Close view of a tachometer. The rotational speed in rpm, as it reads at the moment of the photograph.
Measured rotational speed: 4300 rpm
